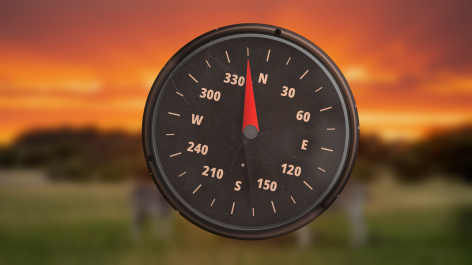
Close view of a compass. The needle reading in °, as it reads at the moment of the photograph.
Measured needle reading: 345 °
